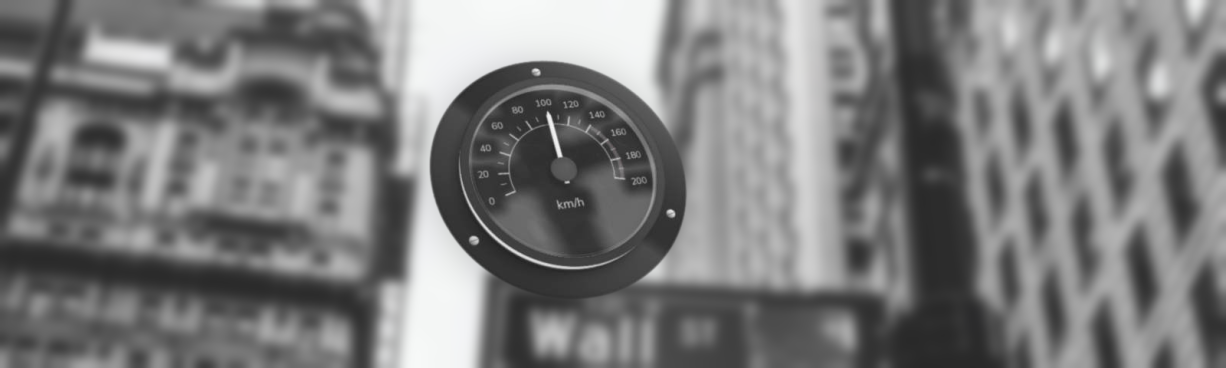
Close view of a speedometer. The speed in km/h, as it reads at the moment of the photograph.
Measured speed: 100 km/h
